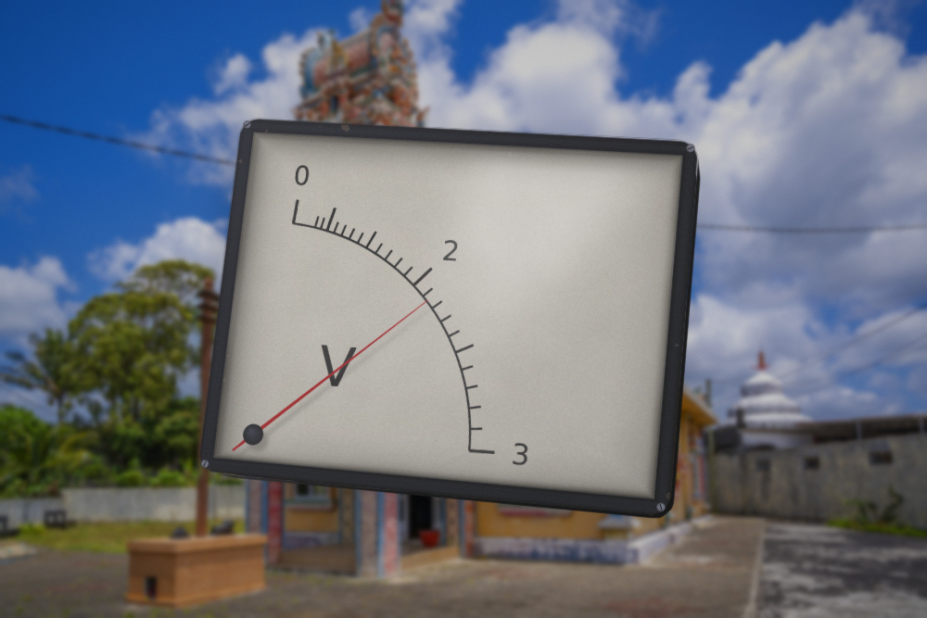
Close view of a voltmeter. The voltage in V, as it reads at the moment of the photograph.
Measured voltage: 2.15 V
